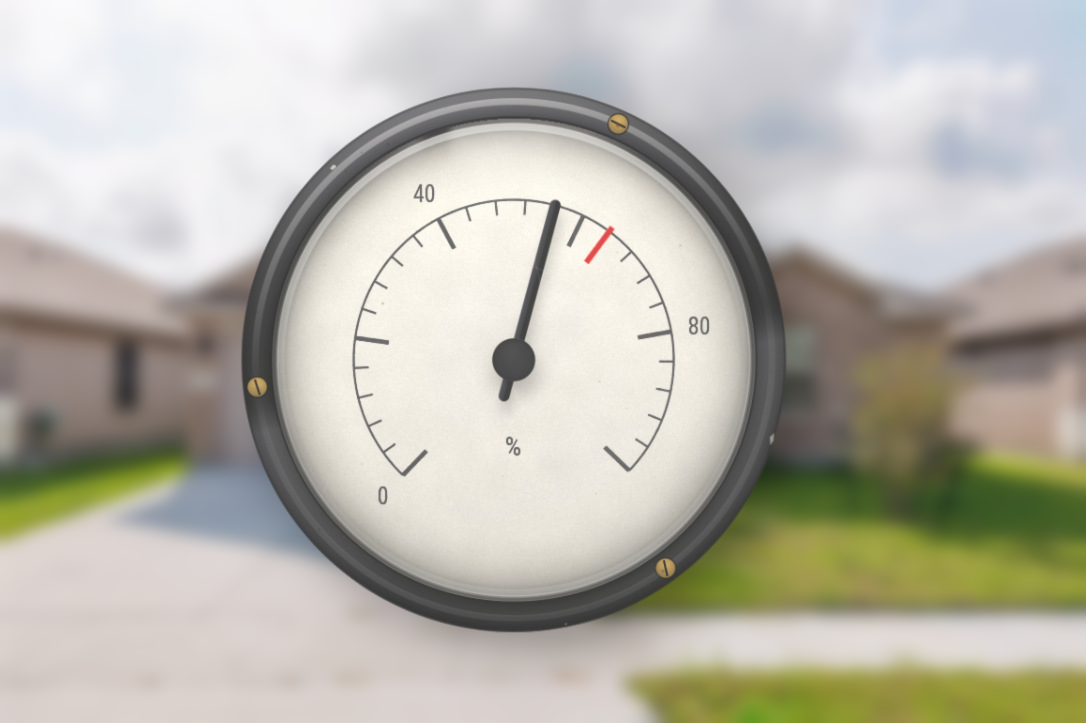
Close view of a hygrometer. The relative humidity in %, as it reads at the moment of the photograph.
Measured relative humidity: 56 %
